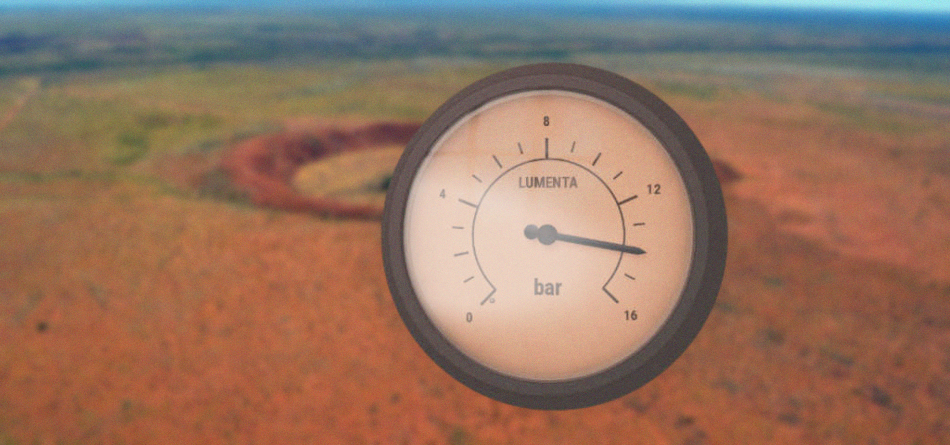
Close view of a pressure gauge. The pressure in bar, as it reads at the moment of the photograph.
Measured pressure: 14 bar
